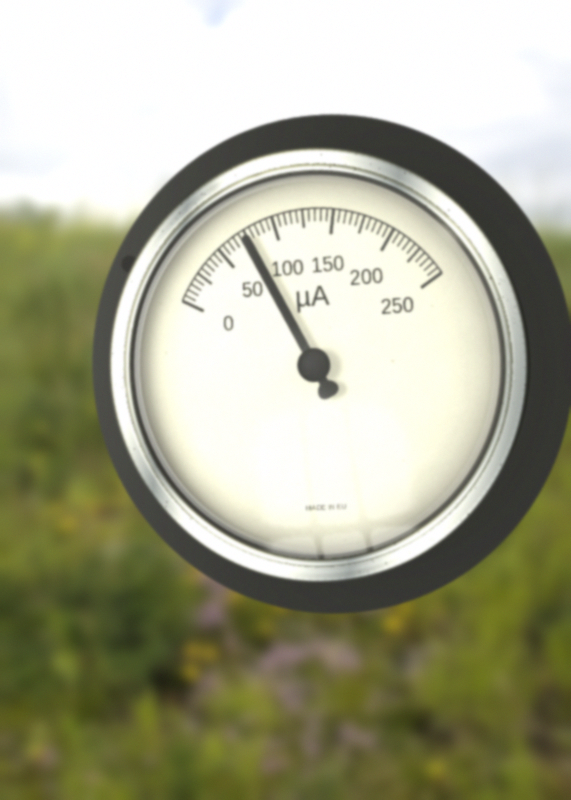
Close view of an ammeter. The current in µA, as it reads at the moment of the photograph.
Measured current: 75 µA
